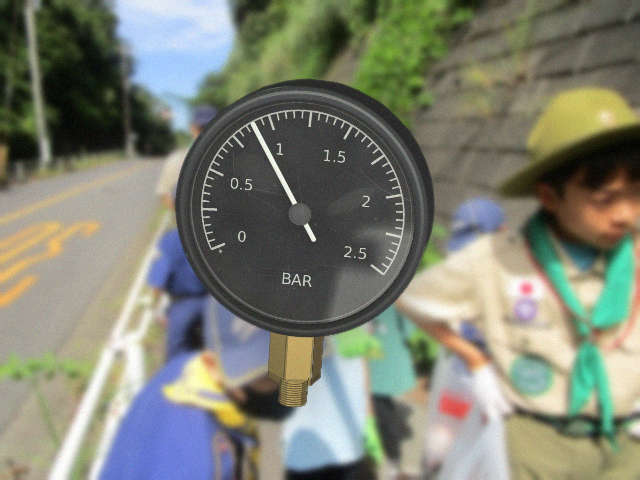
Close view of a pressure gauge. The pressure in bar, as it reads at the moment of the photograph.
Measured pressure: 0.9 bar
